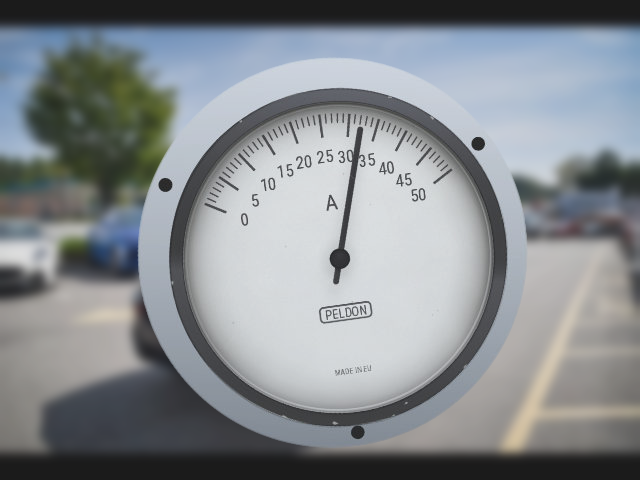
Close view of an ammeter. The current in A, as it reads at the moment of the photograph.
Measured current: 32 A
